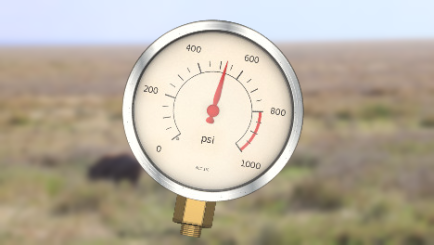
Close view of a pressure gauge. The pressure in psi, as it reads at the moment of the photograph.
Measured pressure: 525 psi
